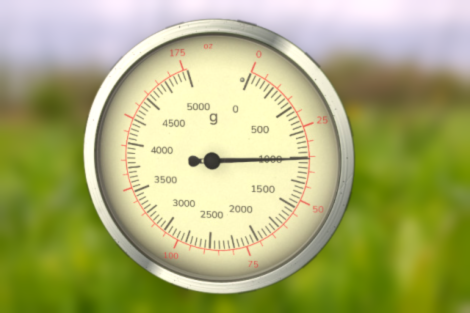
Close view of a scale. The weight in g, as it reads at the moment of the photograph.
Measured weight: 1000 g
